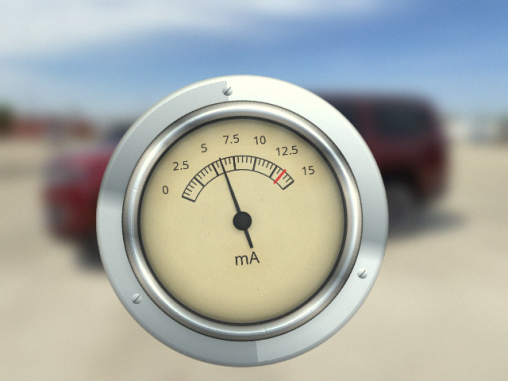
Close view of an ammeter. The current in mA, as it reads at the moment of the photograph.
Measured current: 6 mA
